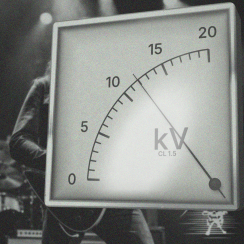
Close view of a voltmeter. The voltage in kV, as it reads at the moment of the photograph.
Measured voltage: 12 kV
